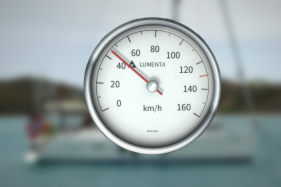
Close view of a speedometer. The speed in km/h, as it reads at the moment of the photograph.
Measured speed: 45 km/h
